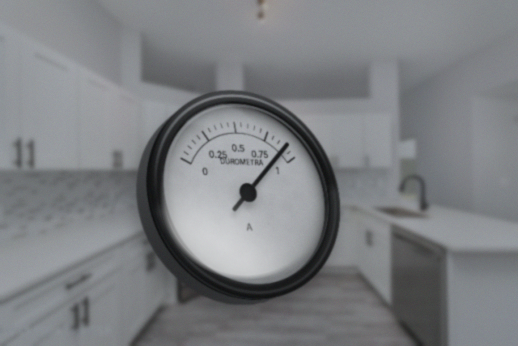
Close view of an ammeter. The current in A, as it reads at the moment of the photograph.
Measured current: 0.9 A
